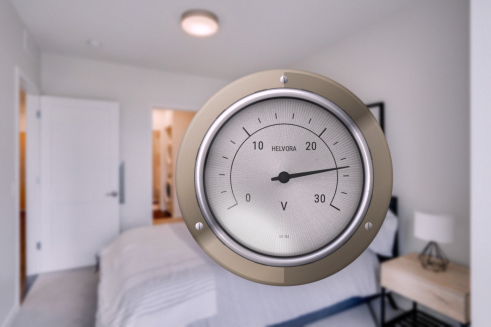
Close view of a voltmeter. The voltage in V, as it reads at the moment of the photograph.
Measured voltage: 25 V
